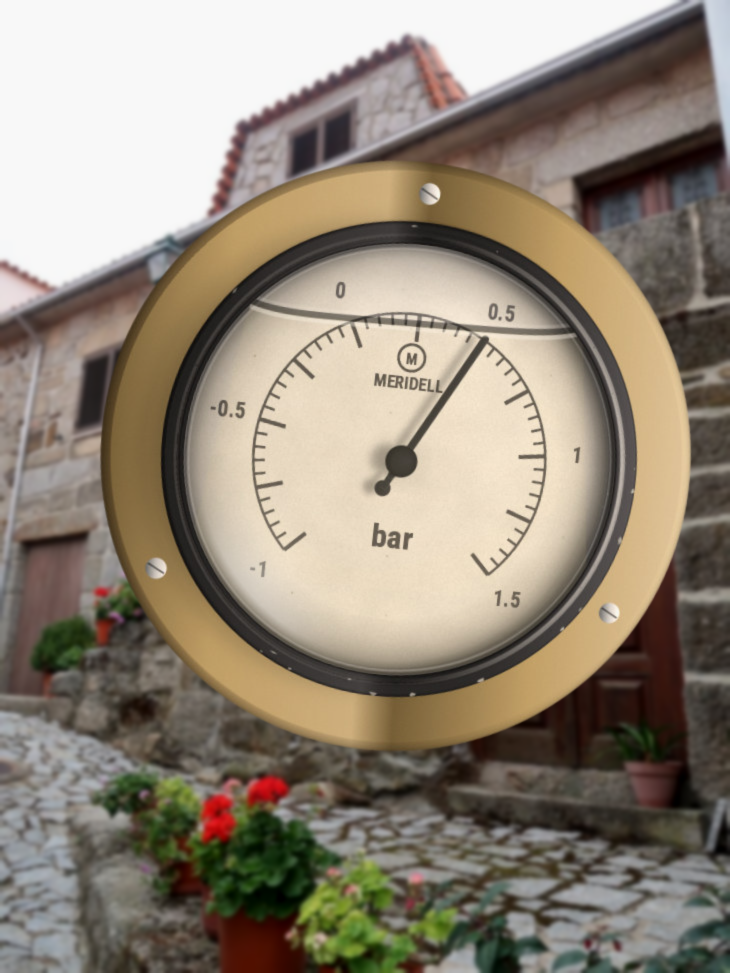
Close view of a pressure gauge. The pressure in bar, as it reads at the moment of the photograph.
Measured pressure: 0.5 bar
